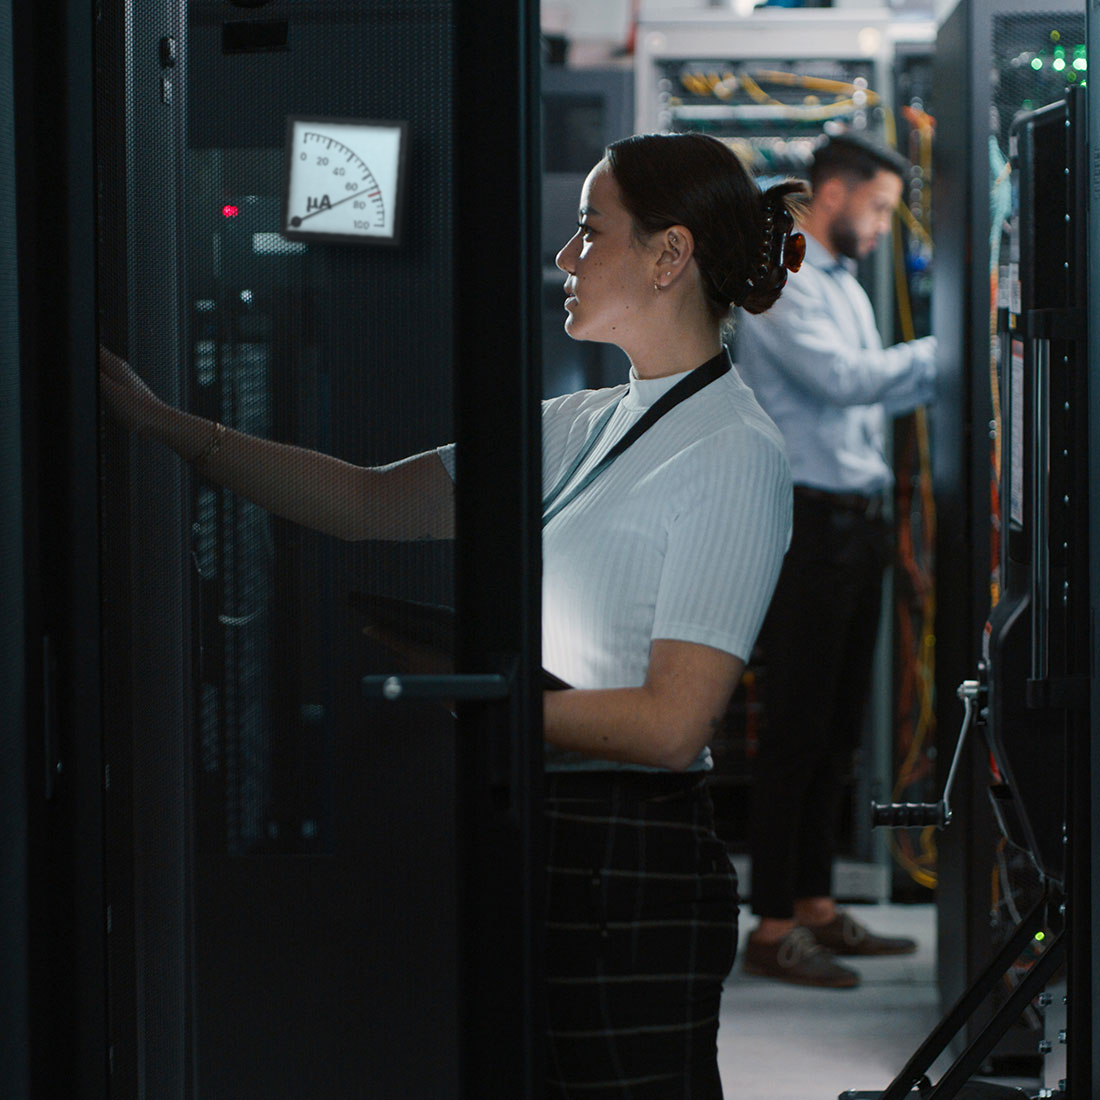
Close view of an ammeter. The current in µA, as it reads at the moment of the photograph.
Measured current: 70 µA
